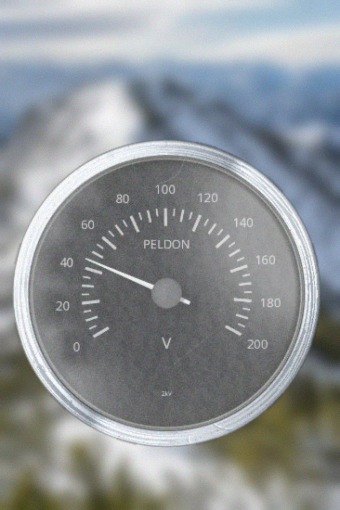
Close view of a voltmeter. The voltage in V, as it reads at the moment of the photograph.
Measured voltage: 45 V
